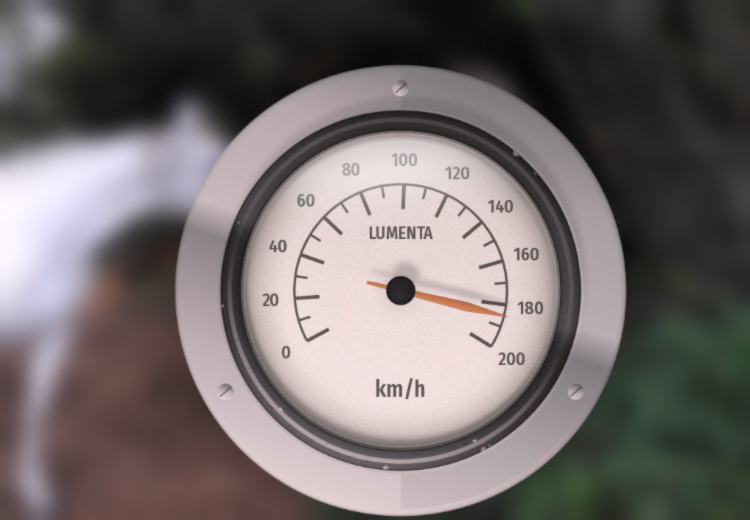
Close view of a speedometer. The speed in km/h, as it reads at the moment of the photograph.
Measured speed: 185 km/h
